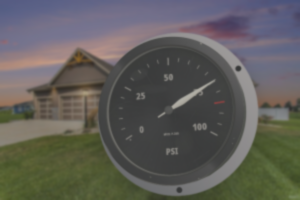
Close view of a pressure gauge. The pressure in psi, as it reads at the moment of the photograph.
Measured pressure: 75 psi
